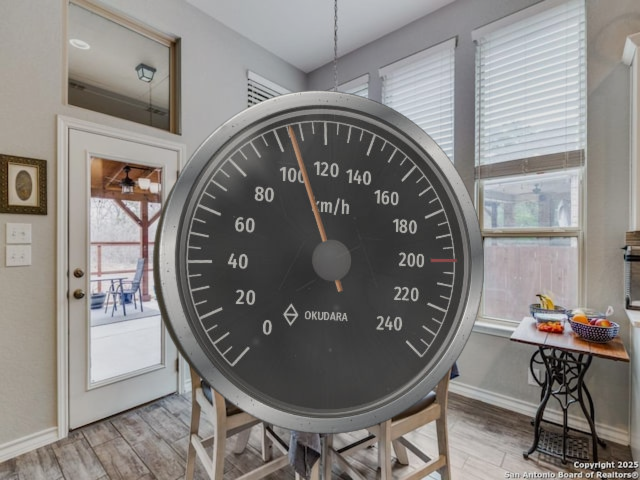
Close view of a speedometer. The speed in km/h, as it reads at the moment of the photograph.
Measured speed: 105 km/h
